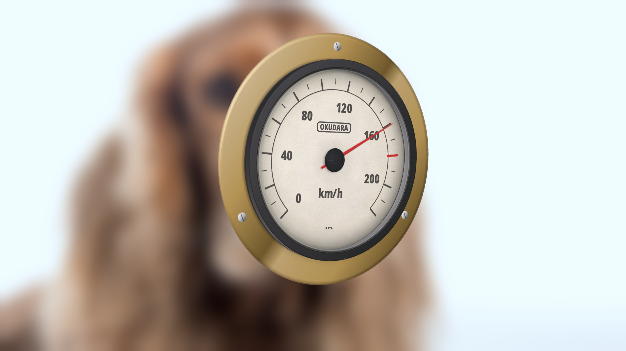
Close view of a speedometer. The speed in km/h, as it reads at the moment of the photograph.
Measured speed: 160 km/h
